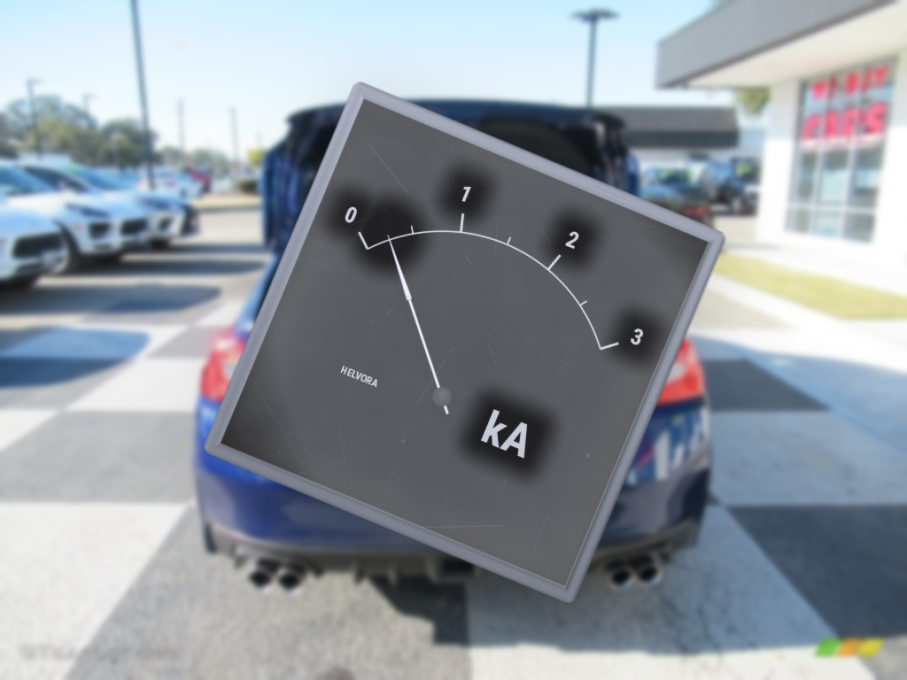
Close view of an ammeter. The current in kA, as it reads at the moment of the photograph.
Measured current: 0.25 kA
